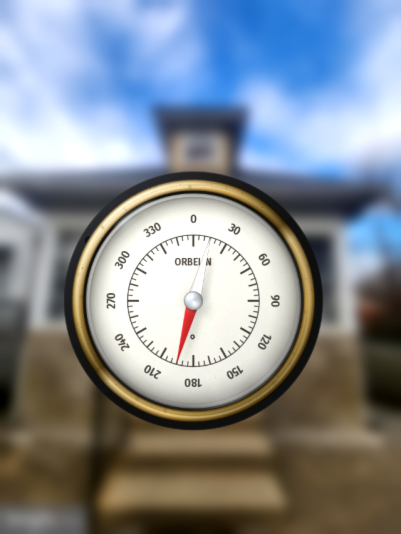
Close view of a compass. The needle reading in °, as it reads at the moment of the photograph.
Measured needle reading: 195 °
